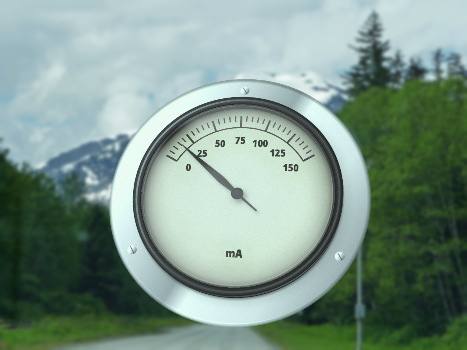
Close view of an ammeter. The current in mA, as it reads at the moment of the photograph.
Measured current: 15 mA
